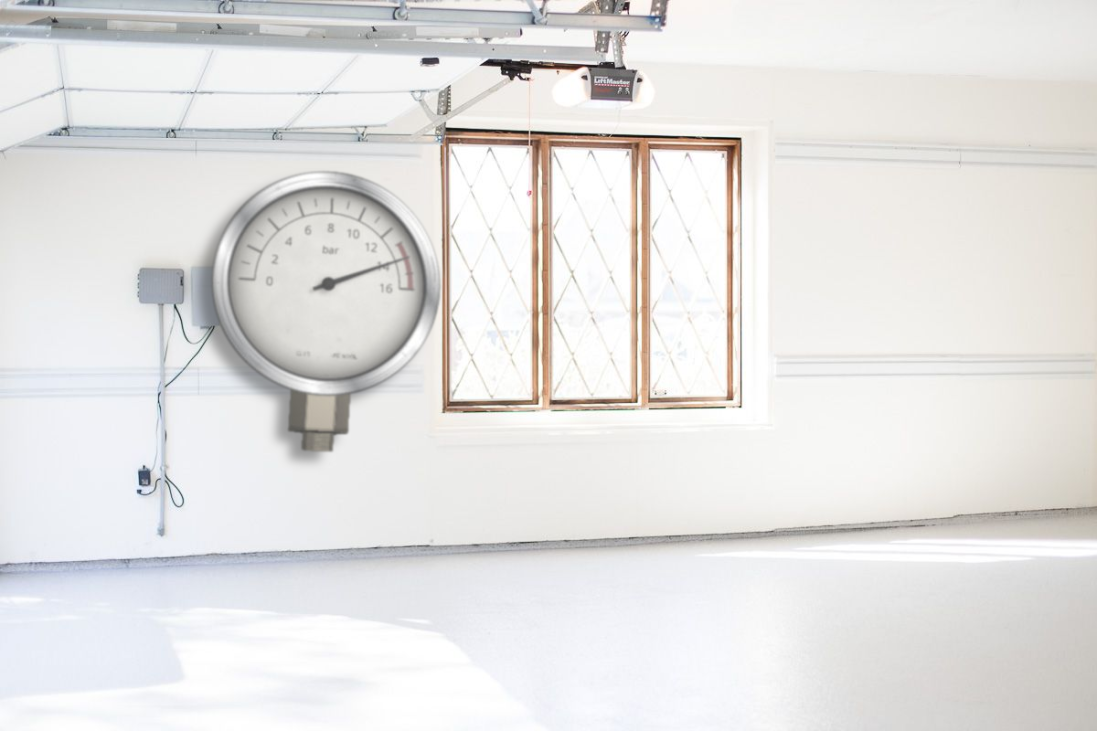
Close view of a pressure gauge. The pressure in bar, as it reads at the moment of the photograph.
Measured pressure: 14 bar
